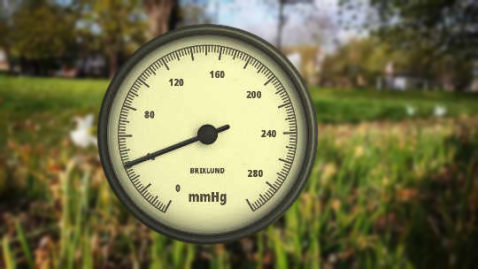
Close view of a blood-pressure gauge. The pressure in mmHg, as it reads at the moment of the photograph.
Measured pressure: 40 mmHg
